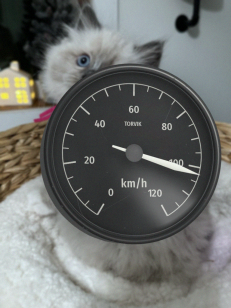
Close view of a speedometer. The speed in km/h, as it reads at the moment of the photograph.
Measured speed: 102.5 km/h
